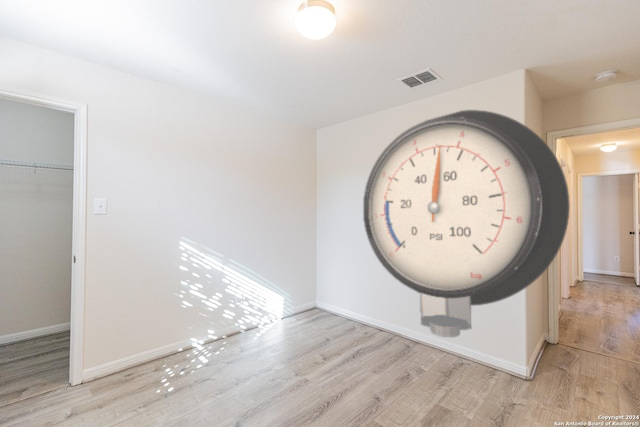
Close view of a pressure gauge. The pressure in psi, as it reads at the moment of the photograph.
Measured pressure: 52.5 psi
